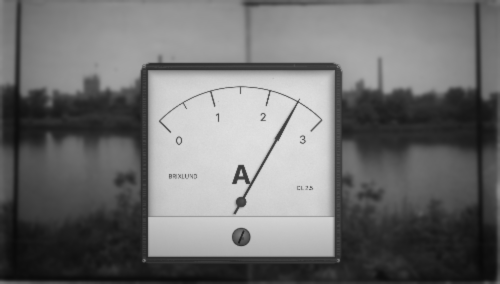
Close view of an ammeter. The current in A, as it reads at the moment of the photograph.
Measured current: 2.5 A
